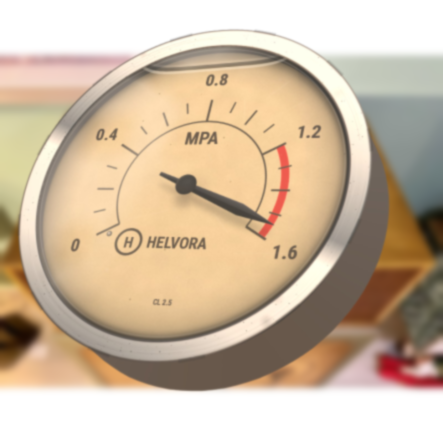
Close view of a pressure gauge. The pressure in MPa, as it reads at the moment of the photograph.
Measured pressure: 1.55 MPa
